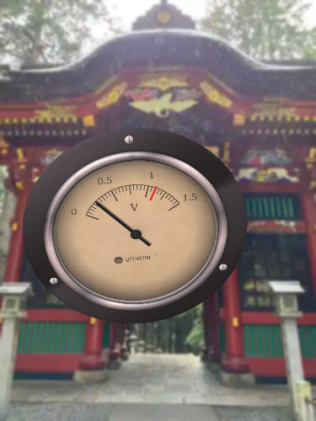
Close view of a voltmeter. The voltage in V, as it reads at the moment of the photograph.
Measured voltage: 0.25 V
